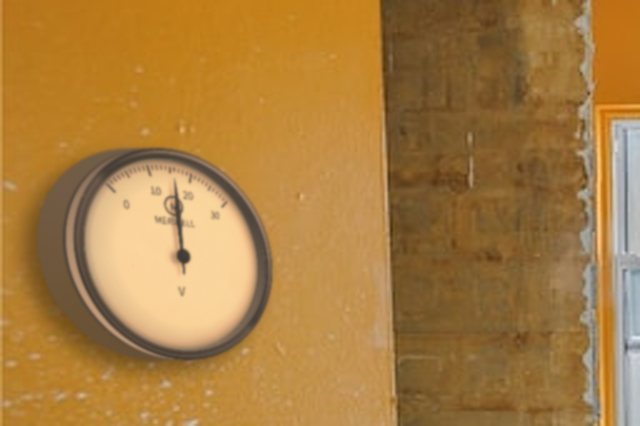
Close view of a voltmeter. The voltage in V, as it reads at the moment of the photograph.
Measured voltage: 15 V
